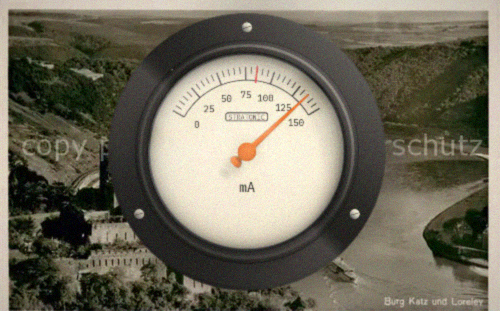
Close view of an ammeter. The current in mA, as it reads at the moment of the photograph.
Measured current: 135 mA
